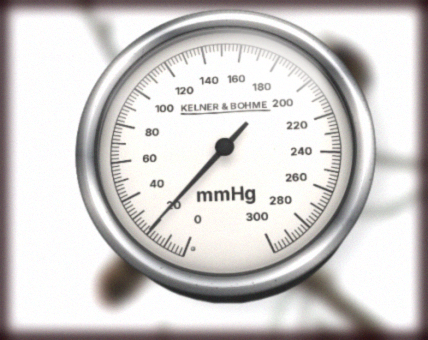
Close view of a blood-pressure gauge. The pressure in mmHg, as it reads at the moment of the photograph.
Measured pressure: 20 mmHg
